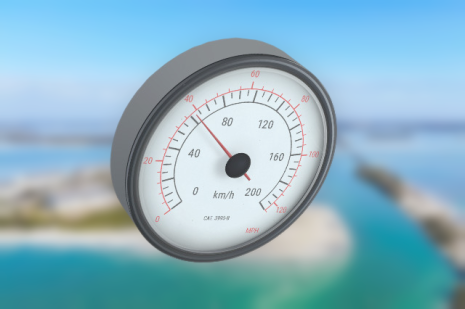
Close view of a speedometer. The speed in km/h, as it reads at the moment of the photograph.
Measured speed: 62.5 km/h
